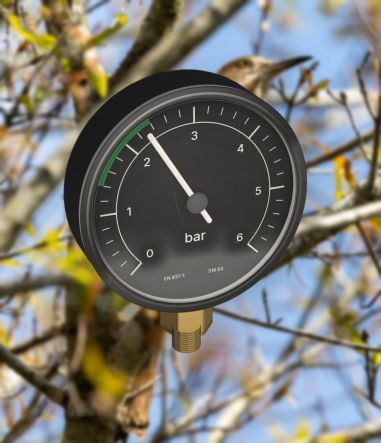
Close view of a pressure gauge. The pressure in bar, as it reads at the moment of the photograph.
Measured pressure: 2.3 bar
